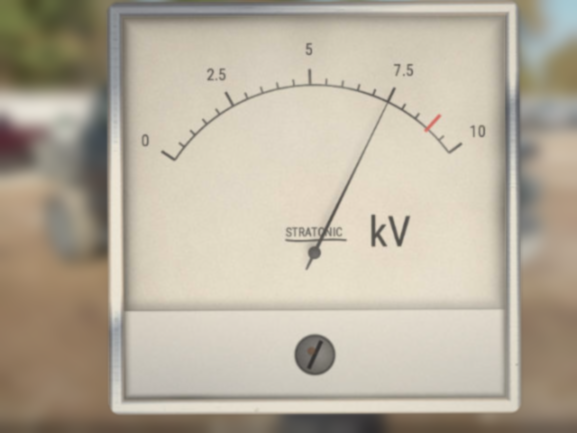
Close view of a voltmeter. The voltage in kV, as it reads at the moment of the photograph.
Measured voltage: 7.5 kV
